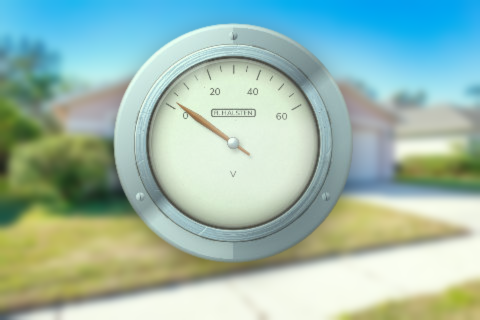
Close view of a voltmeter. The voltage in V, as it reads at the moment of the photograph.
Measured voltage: 2.5 V
